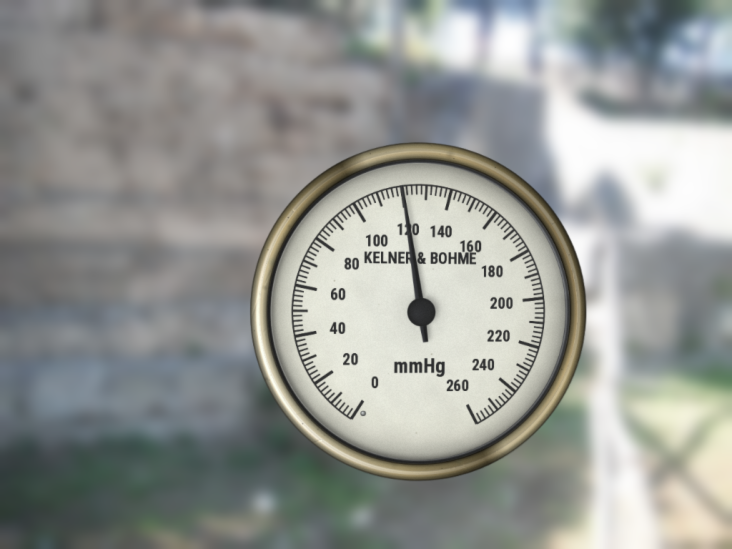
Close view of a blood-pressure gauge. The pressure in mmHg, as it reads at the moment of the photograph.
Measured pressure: 120 mmHg
